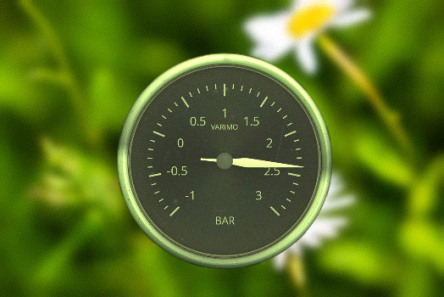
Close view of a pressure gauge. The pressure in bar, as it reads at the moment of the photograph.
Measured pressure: 2.4 bar
